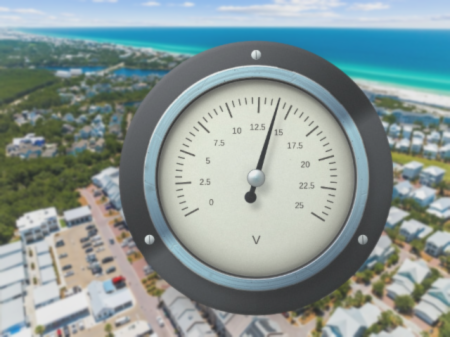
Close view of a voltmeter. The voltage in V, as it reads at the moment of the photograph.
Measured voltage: 14 V
